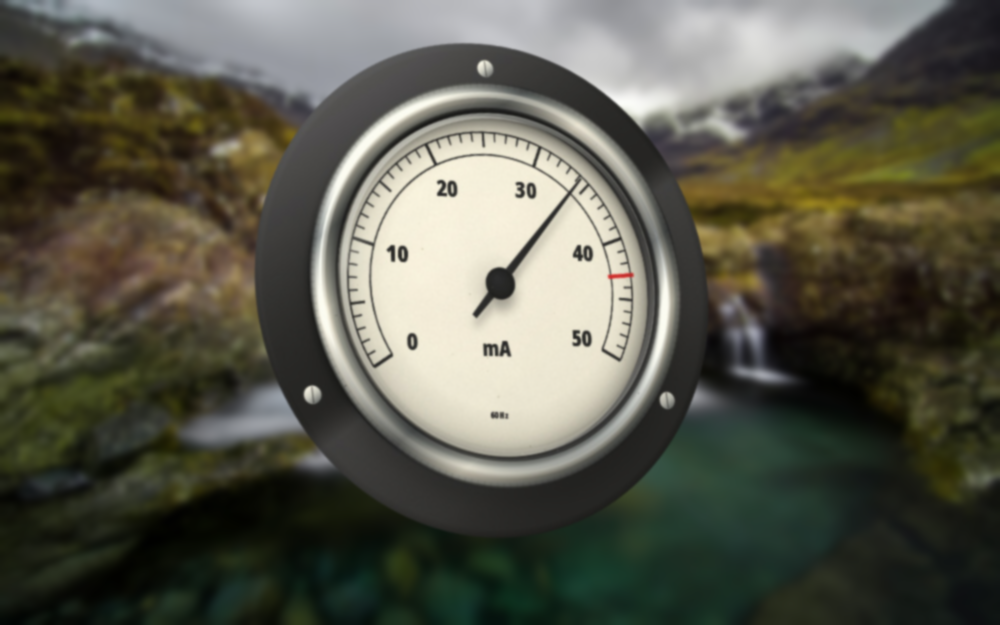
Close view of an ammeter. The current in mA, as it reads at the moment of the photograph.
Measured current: 34 mA
